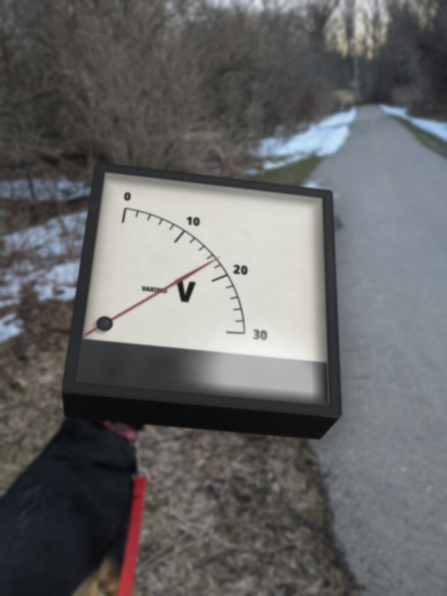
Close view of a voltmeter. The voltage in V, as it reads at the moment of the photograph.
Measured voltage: 17 V
